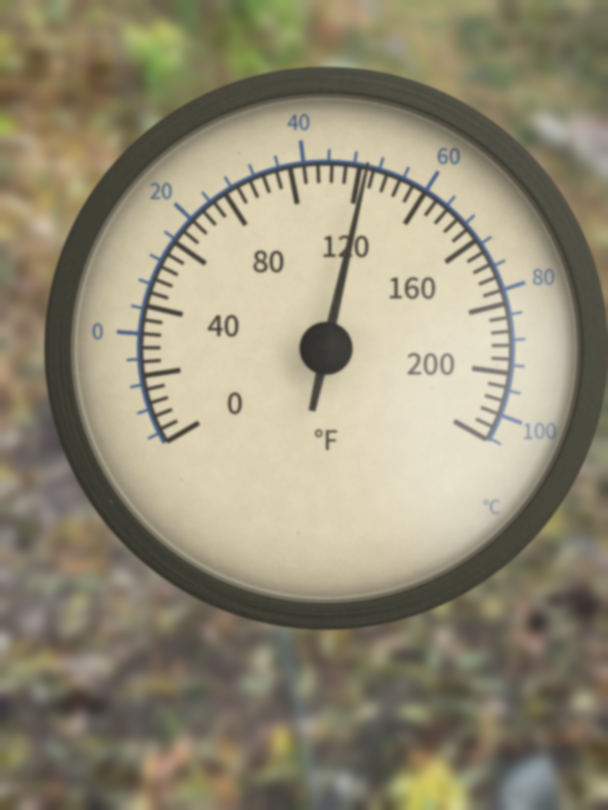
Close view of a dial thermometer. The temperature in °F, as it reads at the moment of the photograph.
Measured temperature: 122 °F
